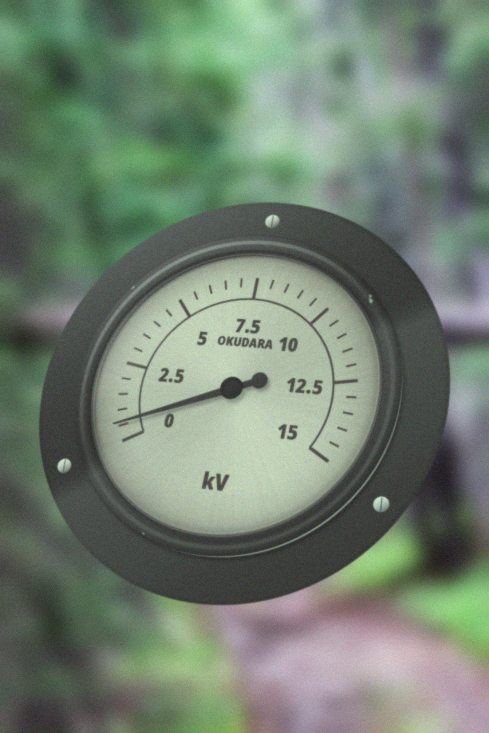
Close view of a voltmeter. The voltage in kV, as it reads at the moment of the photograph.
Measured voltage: 0.5 kV
